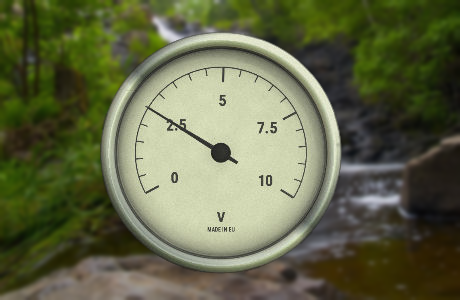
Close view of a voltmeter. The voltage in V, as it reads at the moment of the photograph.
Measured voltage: 2.5 V
